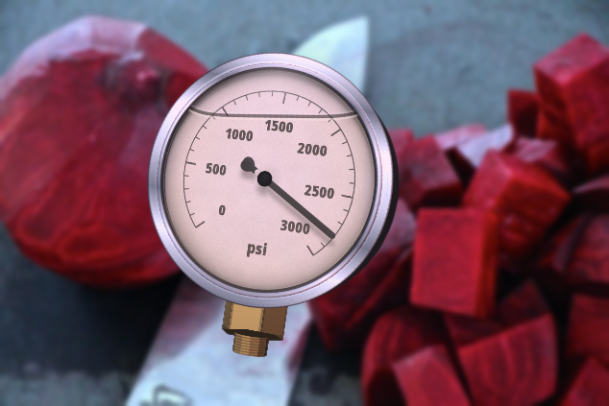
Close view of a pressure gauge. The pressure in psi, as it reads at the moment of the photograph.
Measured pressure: 2800 psi
